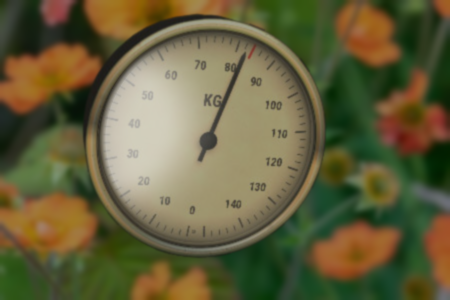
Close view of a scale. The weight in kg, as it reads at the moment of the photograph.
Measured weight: 82 kg
